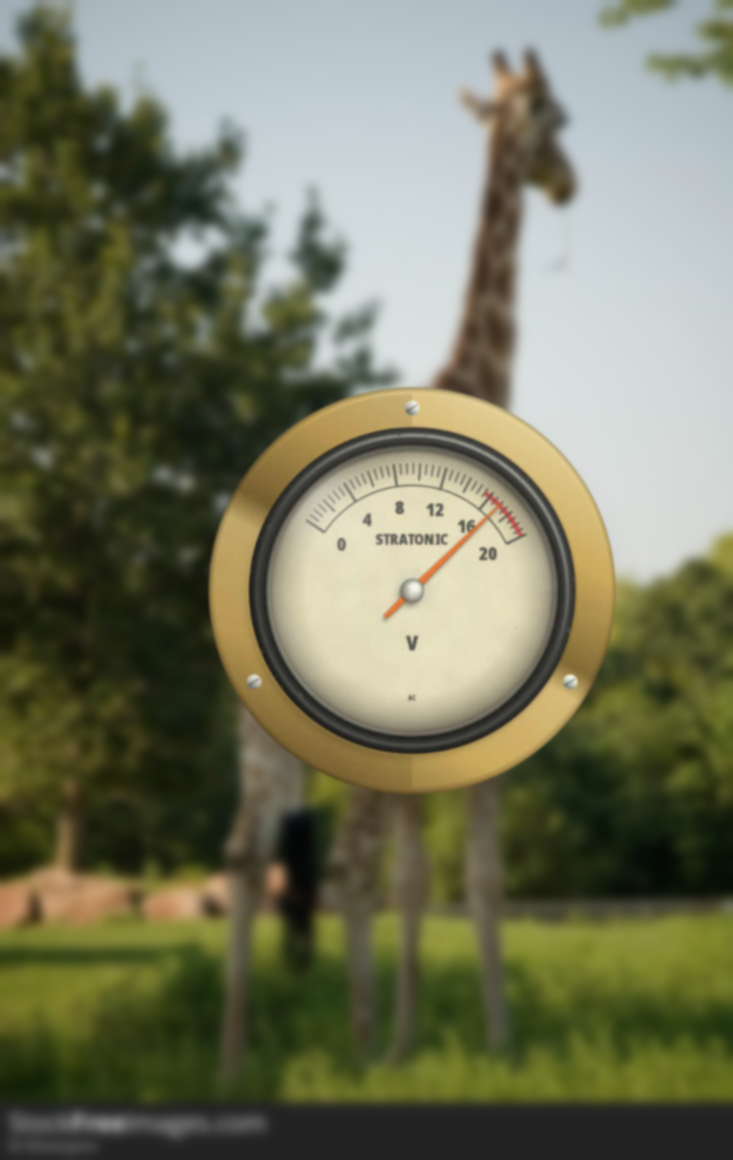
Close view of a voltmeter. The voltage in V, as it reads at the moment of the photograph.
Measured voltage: 17 V
